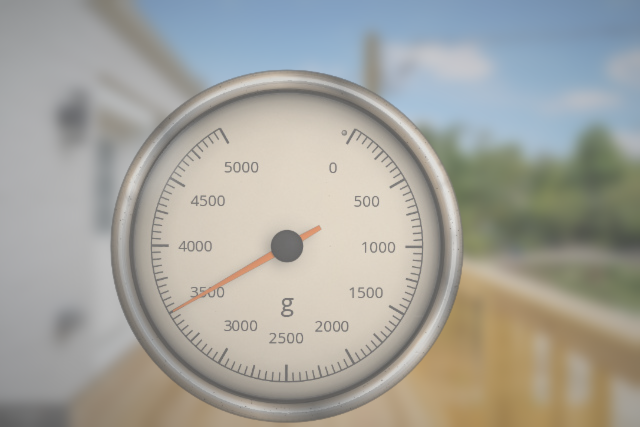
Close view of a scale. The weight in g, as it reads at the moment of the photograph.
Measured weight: 3500 g
